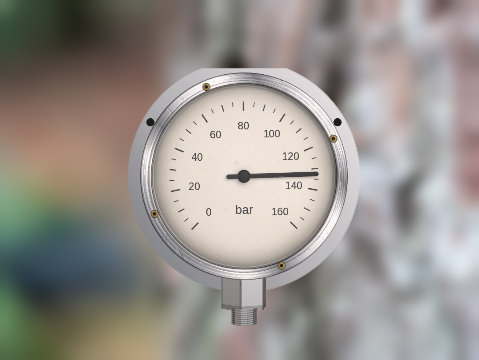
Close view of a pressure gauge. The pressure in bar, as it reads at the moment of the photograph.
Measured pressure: 132.5 bar
